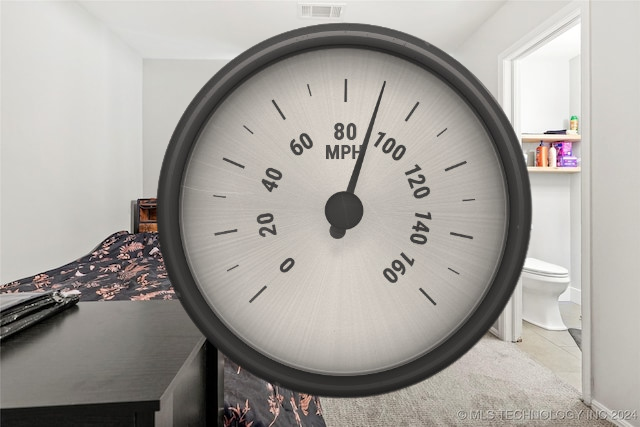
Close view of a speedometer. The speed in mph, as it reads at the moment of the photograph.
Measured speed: 90 mph
